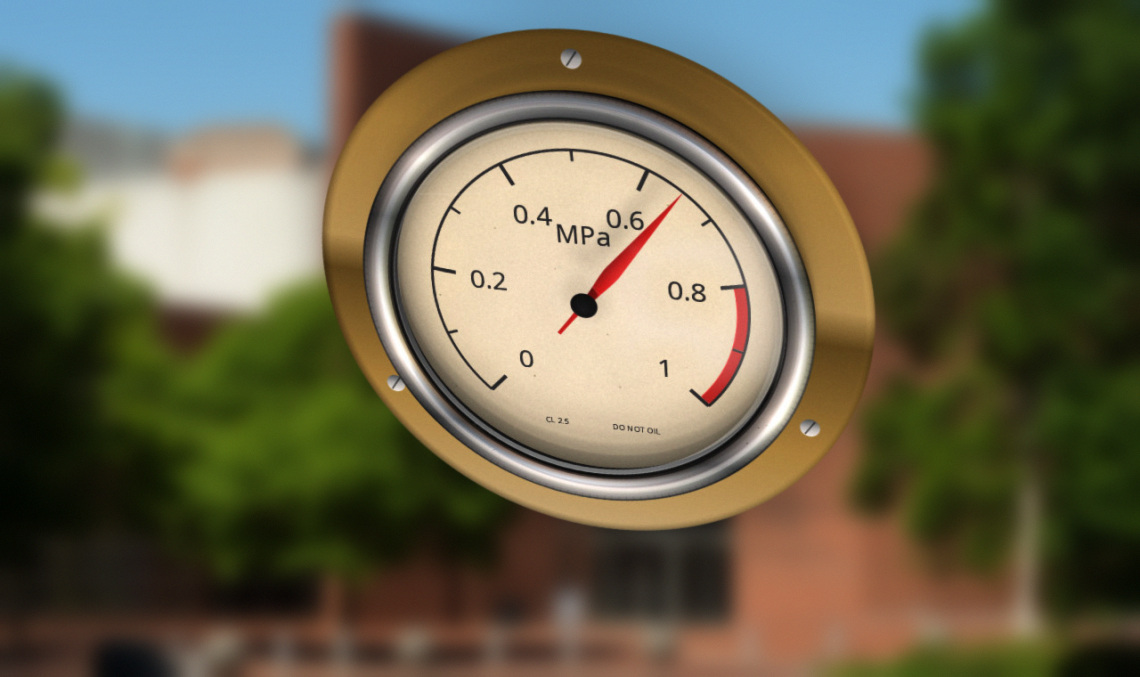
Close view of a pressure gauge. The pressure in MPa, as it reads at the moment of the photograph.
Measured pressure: 0.65 MPa
